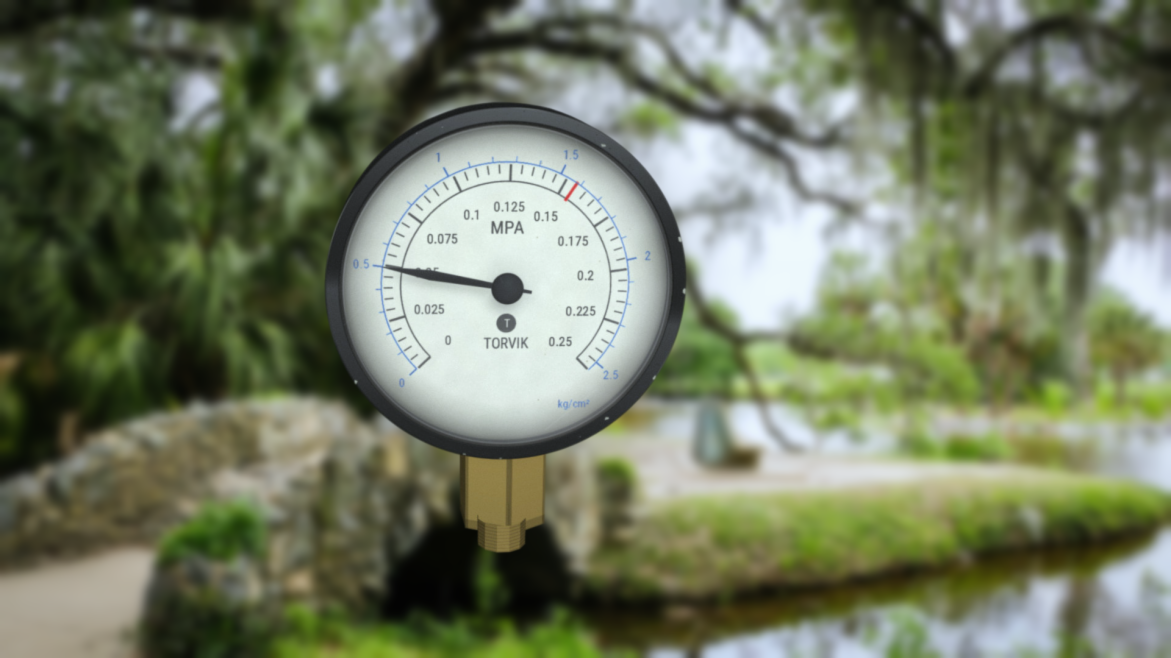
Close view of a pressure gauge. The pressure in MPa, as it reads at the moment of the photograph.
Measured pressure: 0.05 MPa
